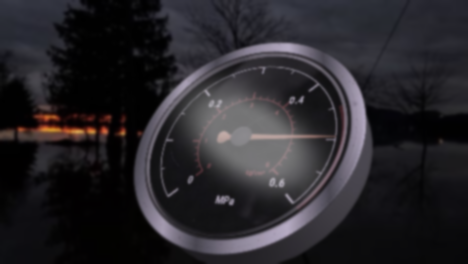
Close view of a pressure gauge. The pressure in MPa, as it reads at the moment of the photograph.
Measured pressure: 0.5 MPa
